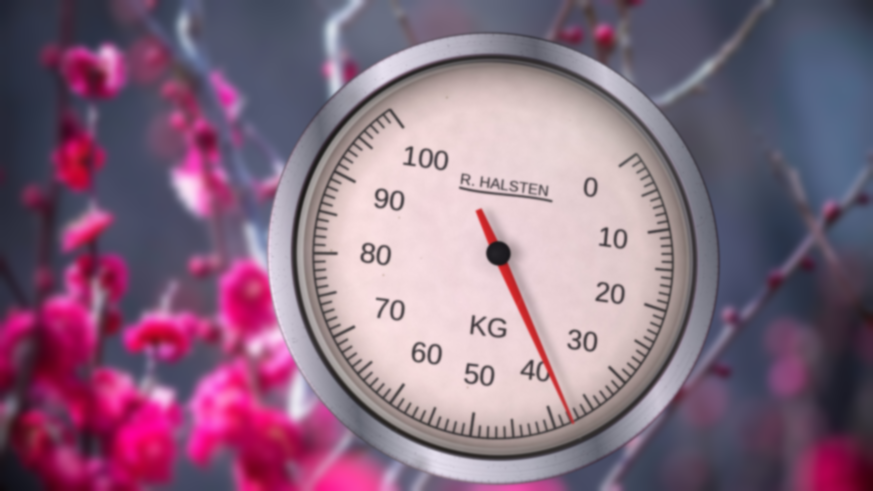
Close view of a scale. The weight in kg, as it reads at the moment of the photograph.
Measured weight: 38 kg
